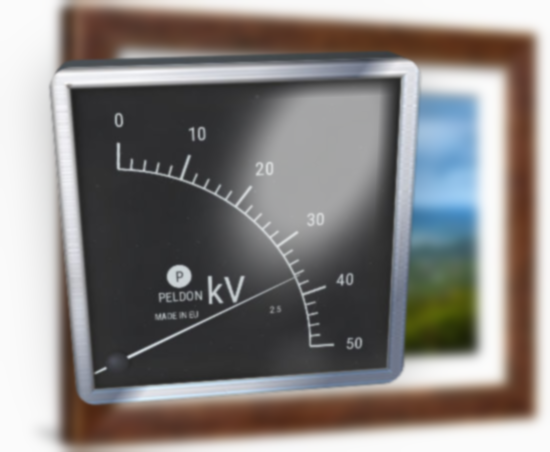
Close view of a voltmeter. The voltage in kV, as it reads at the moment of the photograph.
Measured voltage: 36 kV
